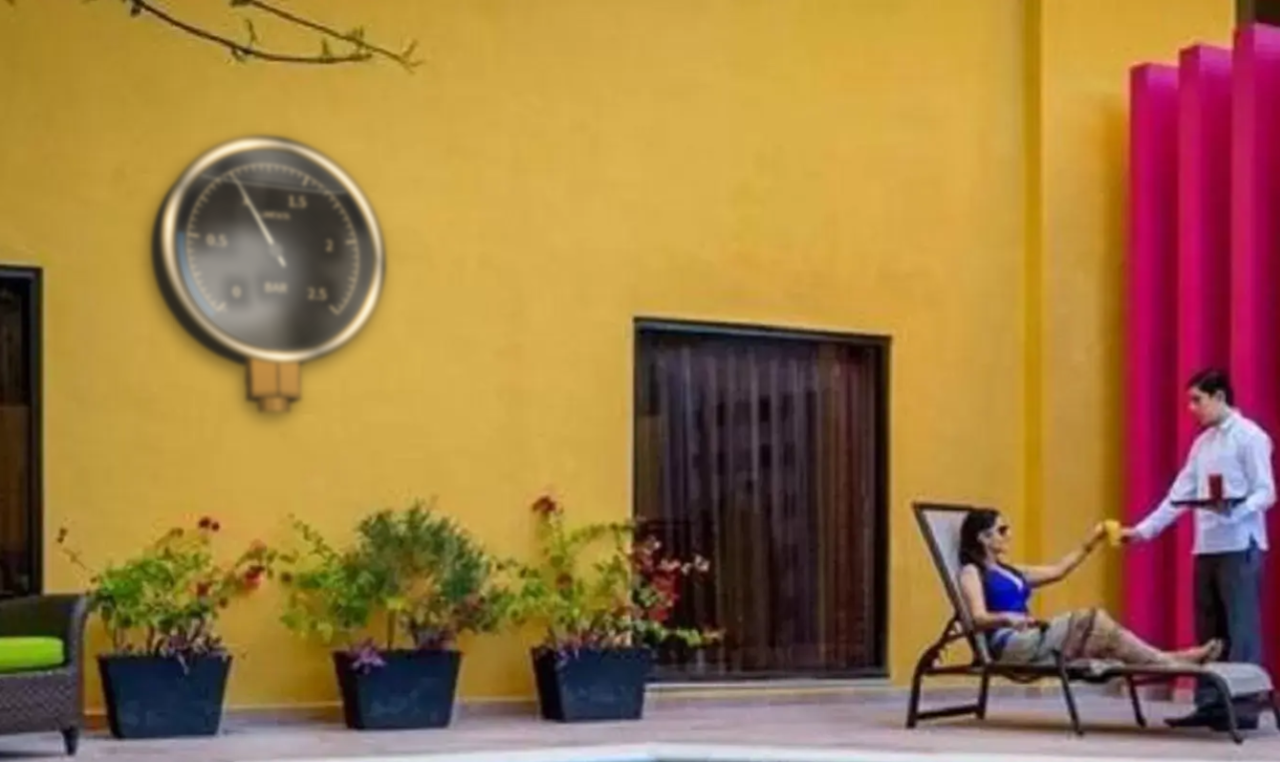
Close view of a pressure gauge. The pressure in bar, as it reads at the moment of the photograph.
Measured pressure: 1 bar
